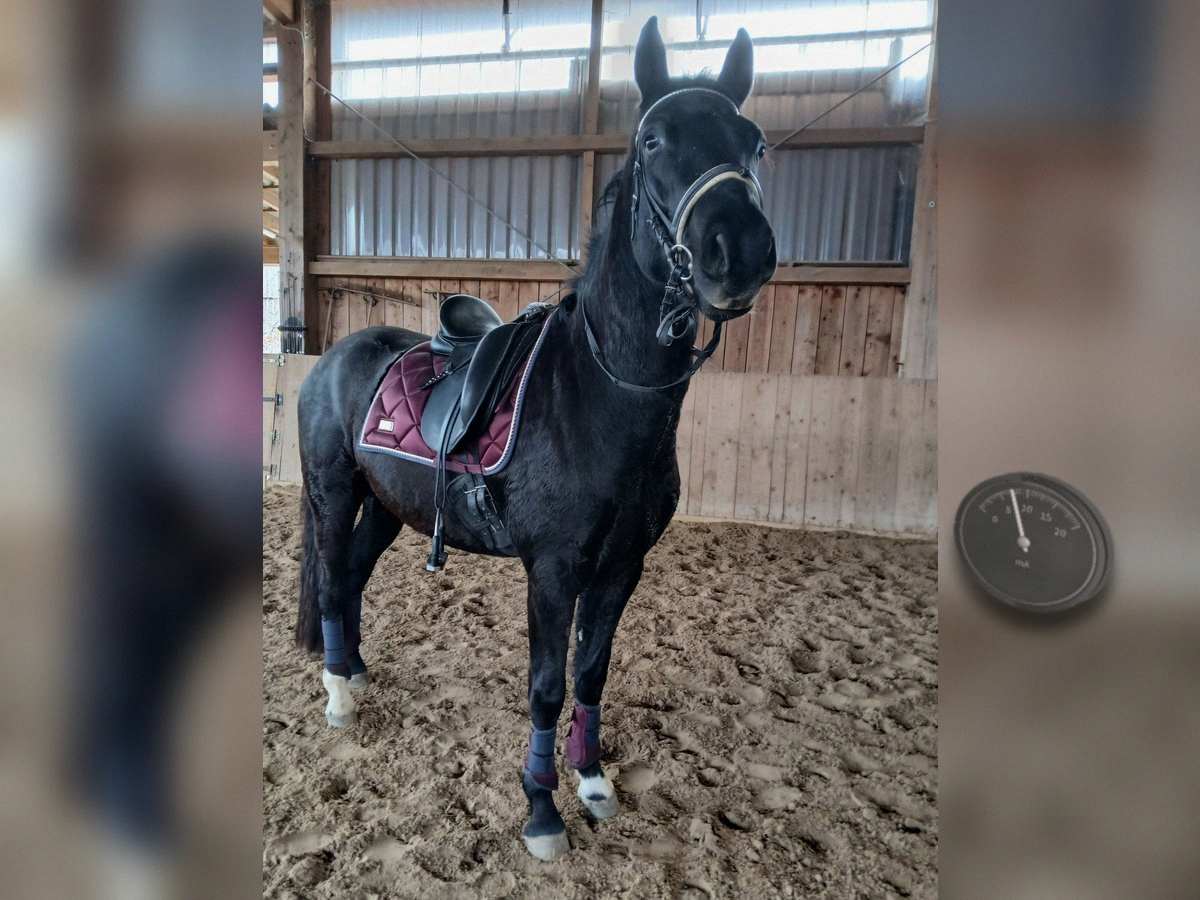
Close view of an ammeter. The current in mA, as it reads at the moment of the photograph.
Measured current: 7.5 mA
